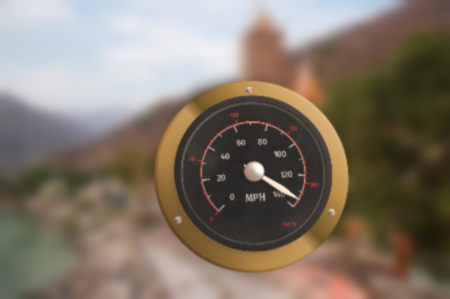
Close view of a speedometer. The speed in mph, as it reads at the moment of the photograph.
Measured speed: 135 mph
